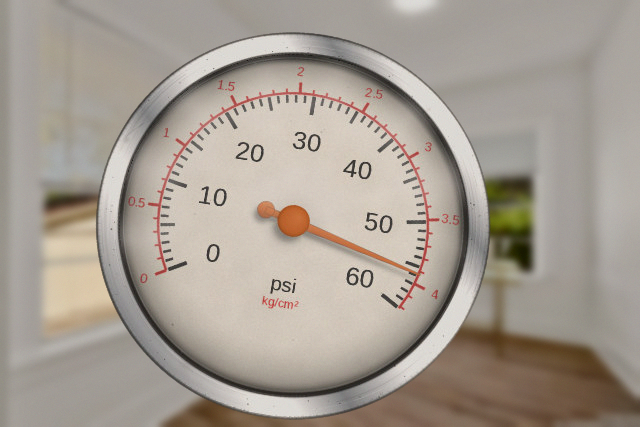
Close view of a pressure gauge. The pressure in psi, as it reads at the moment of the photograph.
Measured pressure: 56 psi
